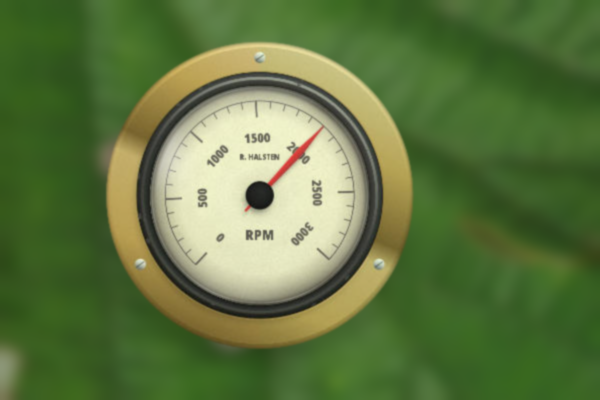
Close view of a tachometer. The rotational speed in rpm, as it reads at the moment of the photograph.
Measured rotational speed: 2000 rpm
